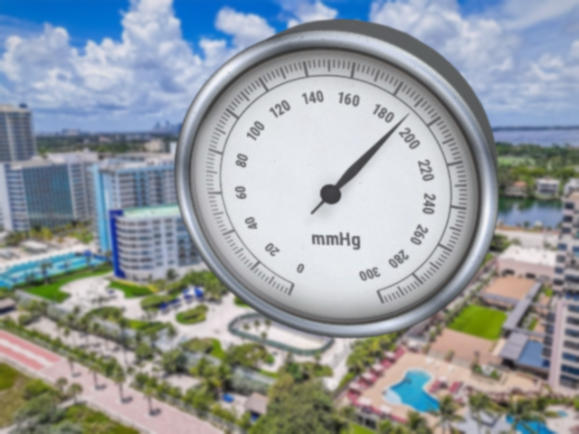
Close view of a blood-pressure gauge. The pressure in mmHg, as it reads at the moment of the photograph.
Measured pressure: 190 mmHg
